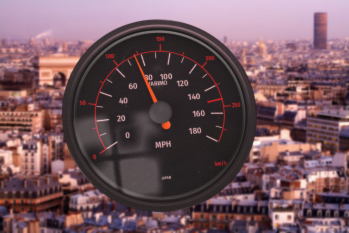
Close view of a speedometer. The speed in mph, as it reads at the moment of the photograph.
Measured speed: 75 mph
